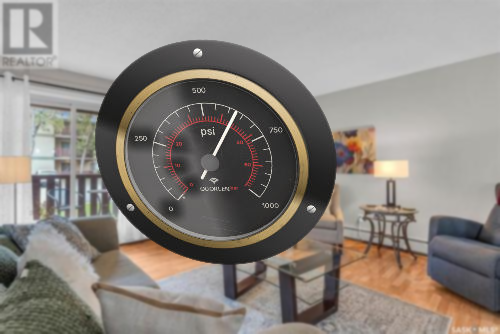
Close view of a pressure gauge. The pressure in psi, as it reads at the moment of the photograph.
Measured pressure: 625 psi
